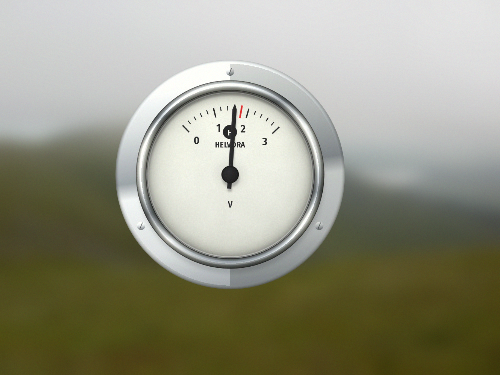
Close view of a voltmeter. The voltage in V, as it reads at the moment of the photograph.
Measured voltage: 1.6 V
